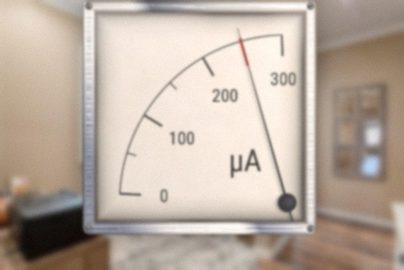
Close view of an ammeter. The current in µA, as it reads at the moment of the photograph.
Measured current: 250 µA
